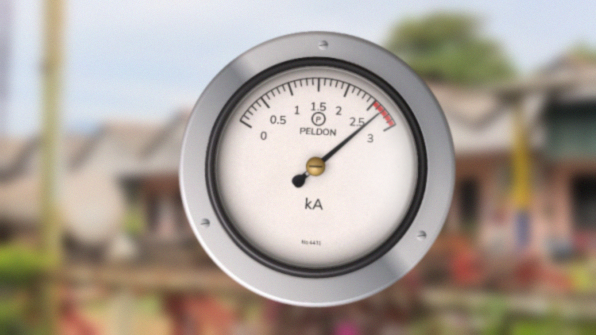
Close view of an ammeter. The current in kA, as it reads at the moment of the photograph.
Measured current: 2.7 kA
